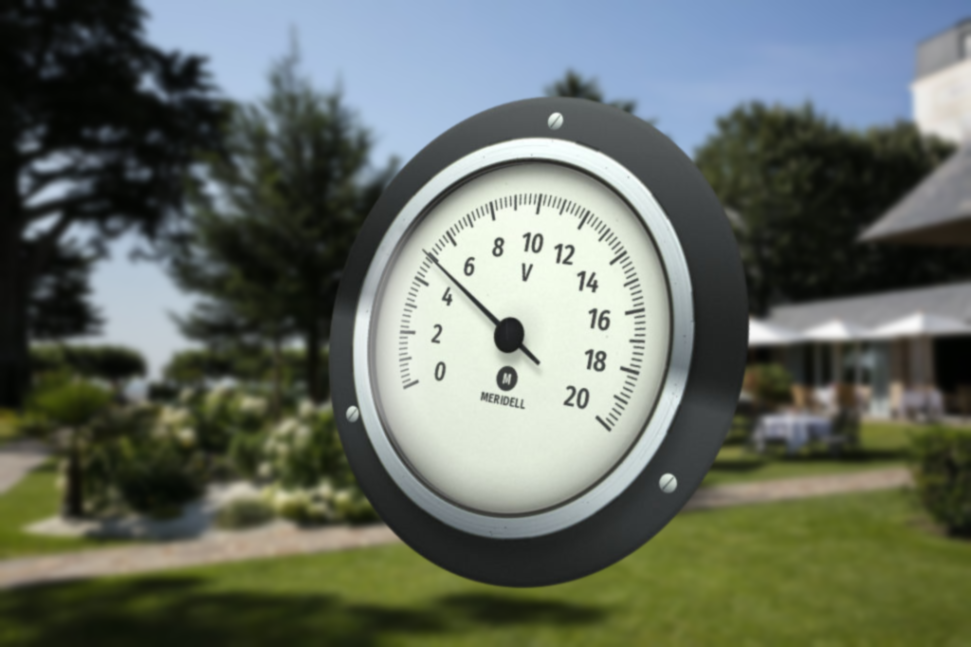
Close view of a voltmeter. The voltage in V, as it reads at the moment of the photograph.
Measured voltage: 5 V
